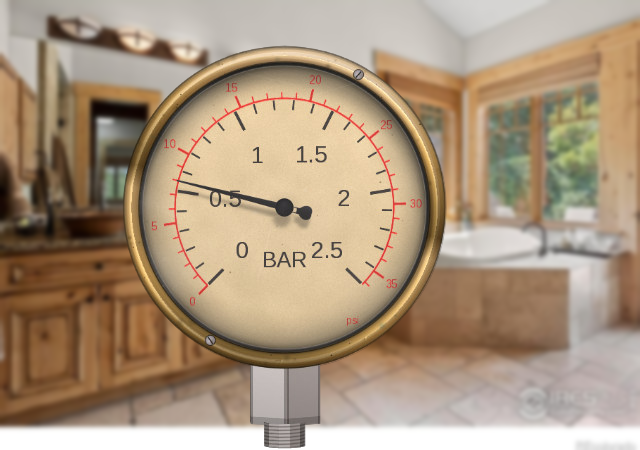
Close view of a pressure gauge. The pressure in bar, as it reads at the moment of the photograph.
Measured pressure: 0.55 bar
